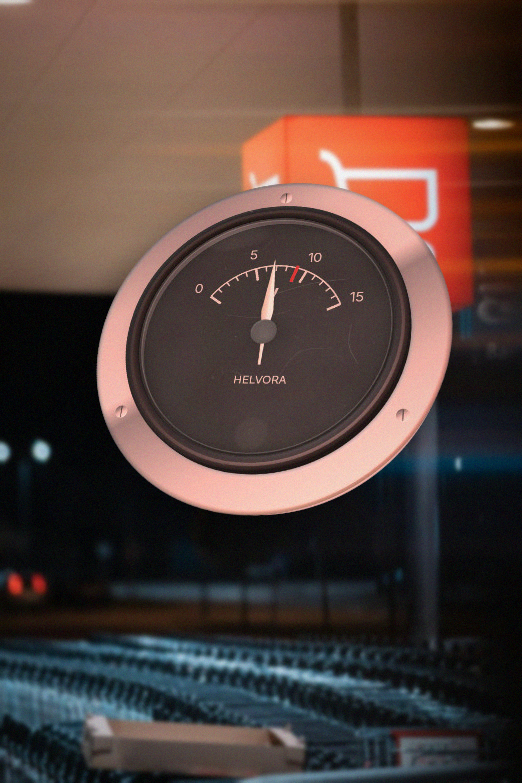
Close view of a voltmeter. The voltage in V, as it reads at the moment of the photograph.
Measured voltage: 7 V
